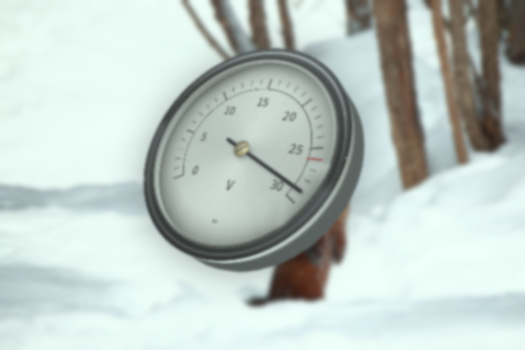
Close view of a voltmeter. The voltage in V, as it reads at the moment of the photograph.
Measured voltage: 29 V
